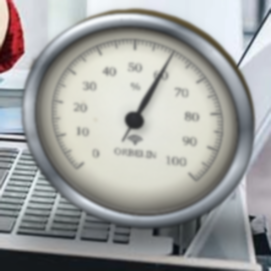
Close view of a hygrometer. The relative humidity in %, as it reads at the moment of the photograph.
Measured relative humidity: 60 %
